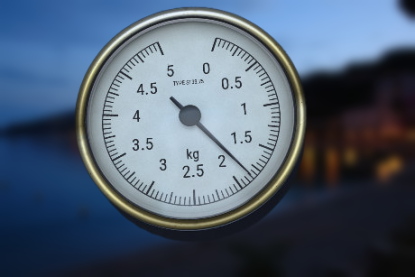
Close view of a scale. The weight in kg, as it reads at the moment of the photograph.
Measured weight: 1.85 kg
